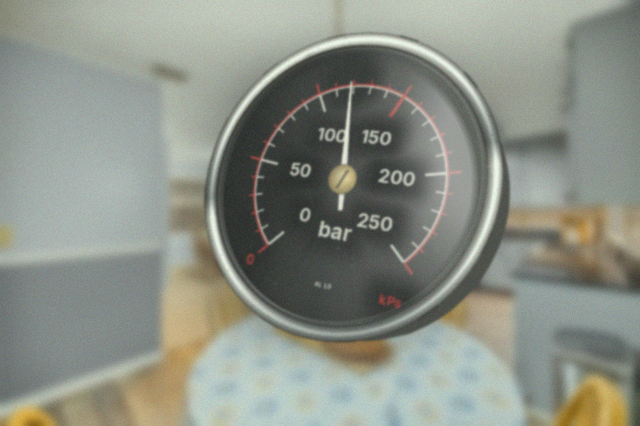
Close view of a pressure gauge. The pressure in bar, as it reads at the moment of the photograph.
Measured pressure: 120 bar
